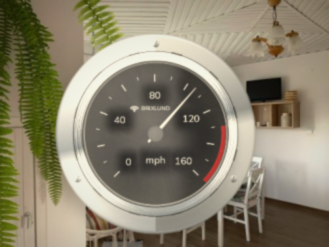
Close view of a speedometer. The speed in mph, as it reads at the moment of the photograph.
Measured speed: 105 mph
